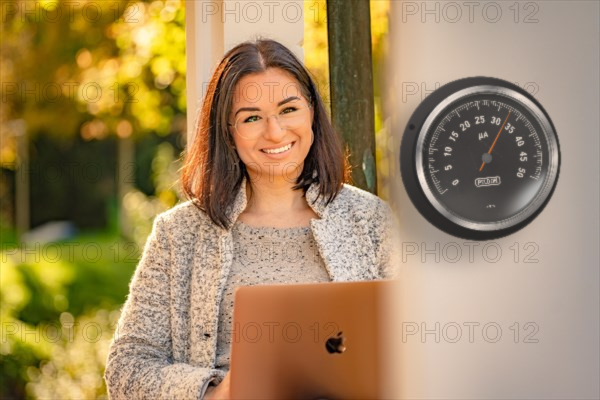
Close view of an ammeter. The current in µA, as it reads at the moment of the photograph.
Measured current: 32.5 µA
